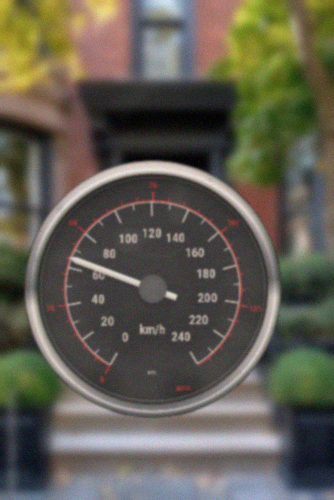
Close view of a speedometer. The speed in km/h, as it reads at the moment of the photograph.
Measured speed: 65 km/h
